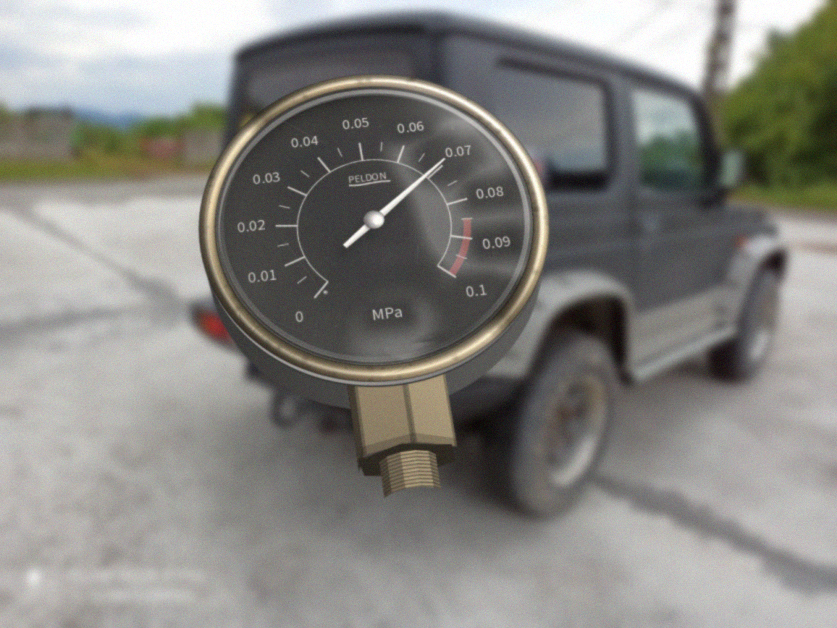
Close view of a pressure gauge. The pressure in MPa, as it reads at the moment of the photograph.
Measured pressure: 0.07 MPa
